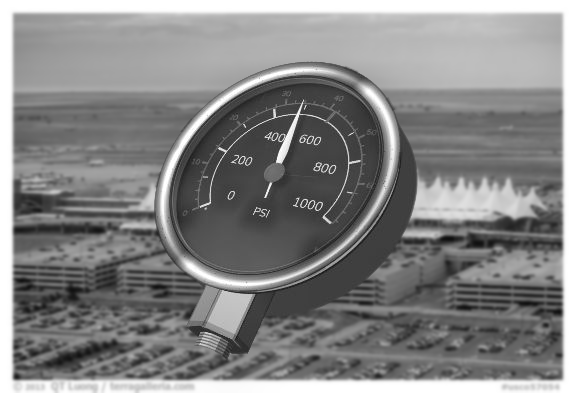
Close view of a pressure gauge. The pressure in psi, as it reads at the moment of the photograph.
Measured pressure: 500 psi
